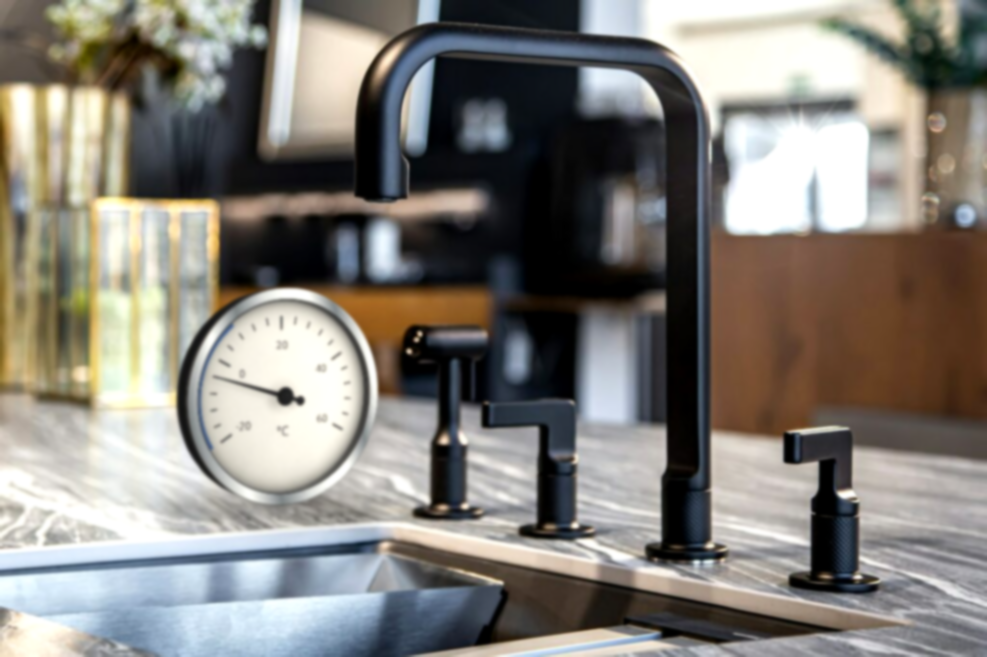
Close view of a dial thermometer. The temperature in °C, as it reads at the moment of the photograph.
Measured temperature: -4 °C
